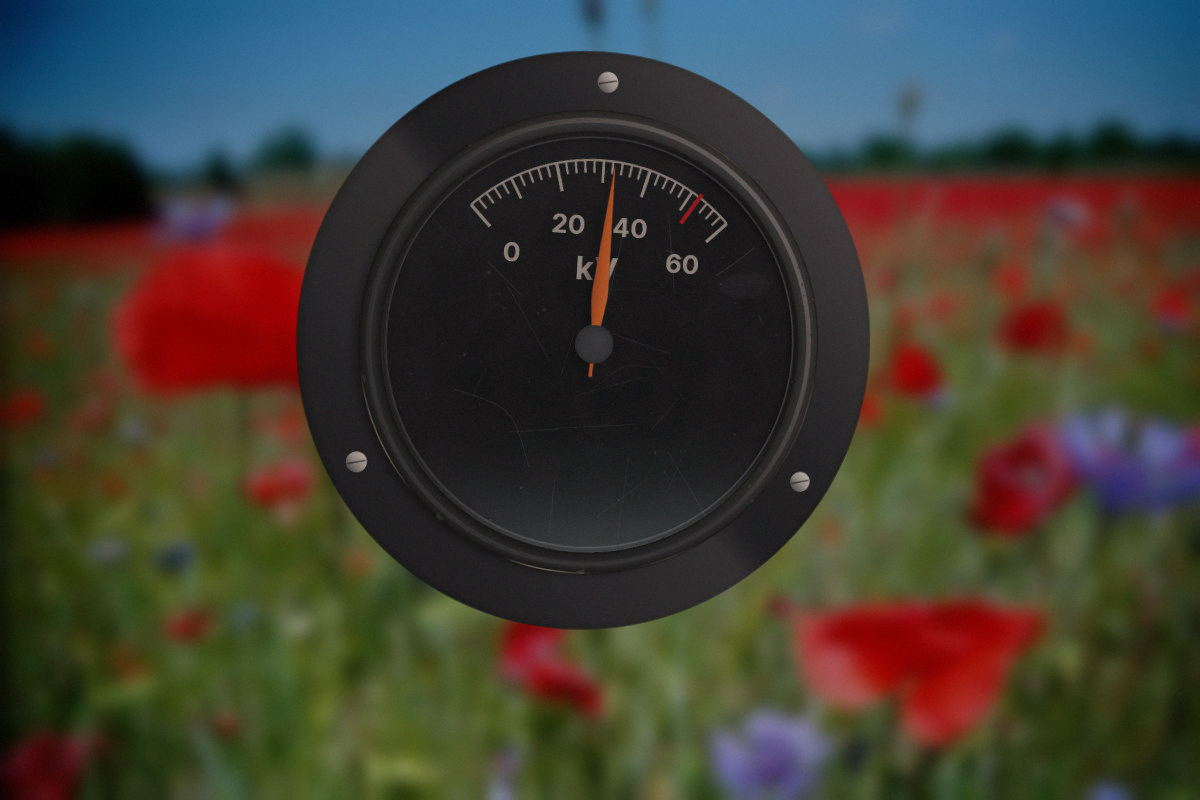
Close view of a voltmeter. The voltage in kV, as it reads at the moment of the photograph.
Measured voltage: 32 kV
